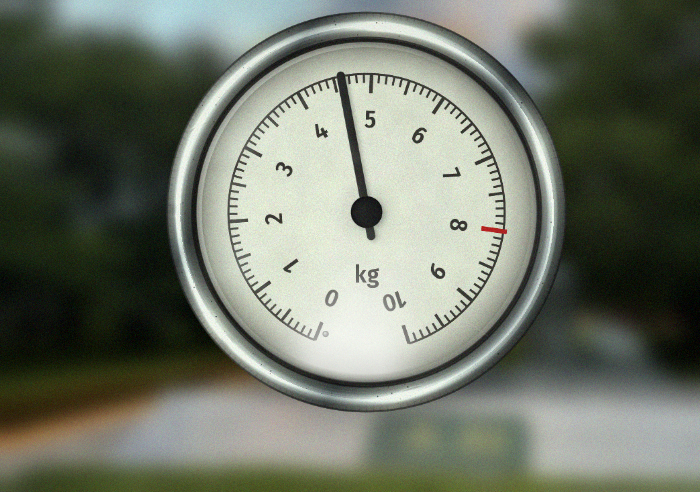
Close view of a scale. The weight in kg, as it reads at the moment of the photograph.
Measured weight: 4.6 kg
